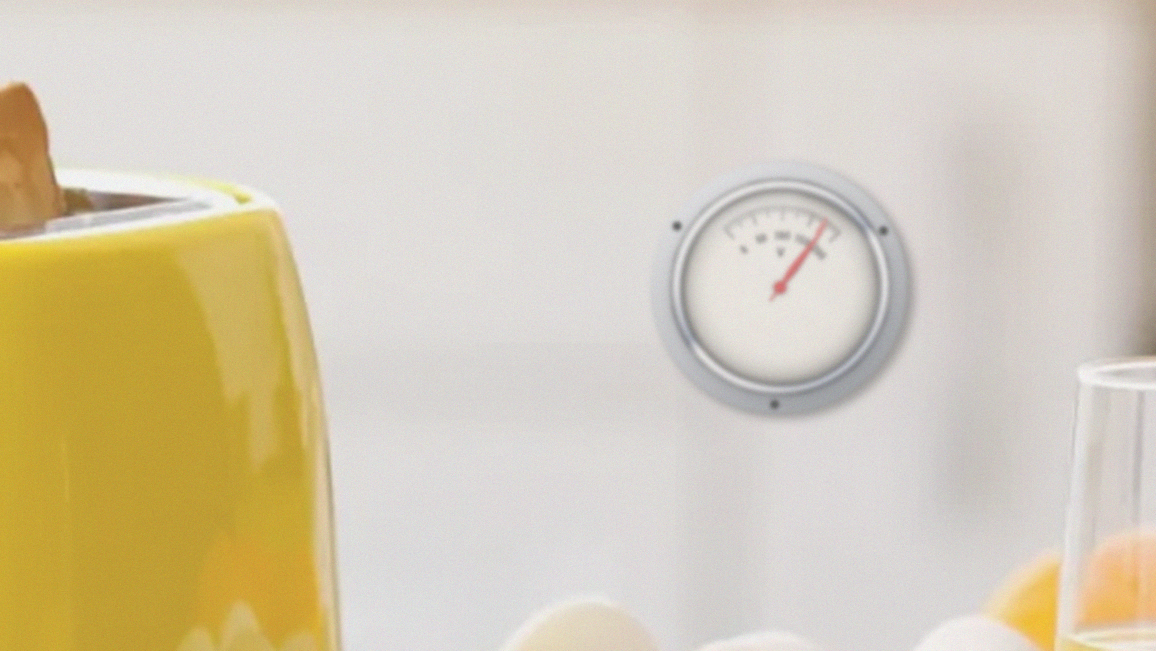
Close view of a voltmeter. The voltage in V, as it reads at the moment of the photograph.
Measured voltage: 175 V
